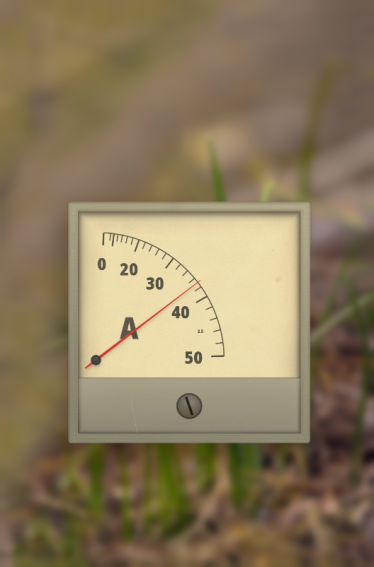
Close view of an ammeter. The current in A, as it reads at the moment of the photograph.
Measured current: 37 A
